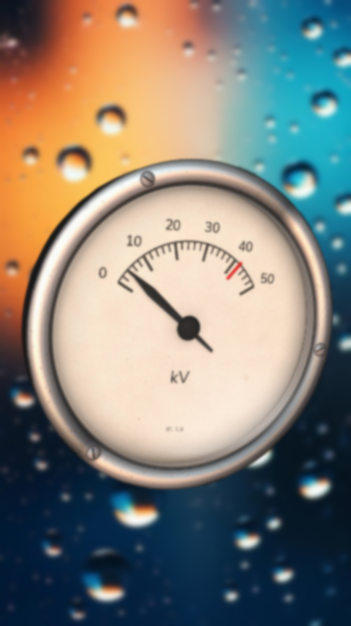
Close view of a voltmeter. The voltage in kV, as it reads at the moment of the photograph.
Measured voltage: 4 kV
